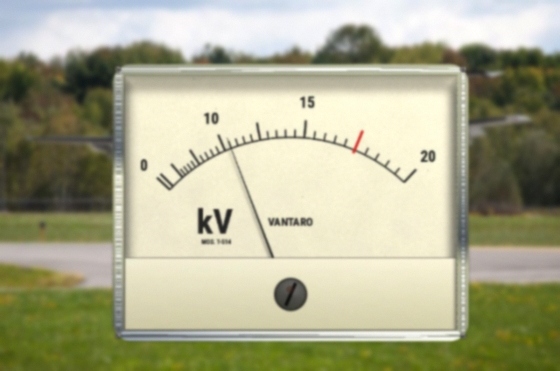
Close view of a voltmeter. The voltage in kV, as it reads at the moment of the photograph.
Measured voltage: 10.5 kV
